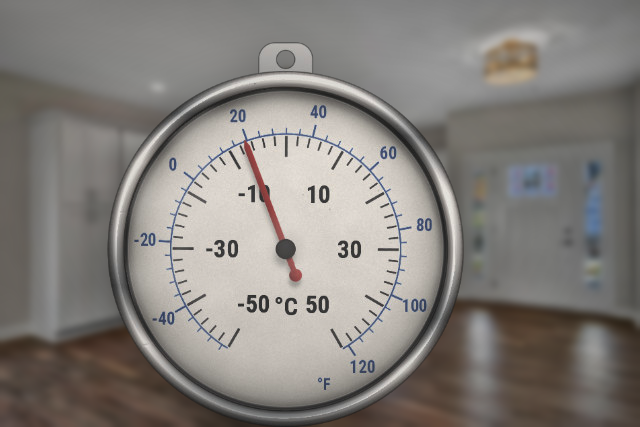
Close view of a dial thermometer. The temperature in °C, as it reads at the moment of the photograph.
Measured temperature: -7 °C
